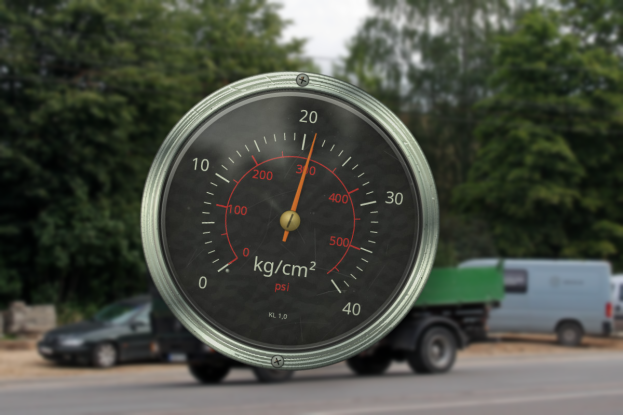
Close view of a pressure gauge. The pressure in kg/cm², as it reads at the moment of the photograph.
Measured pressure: 21 kg/cm²
